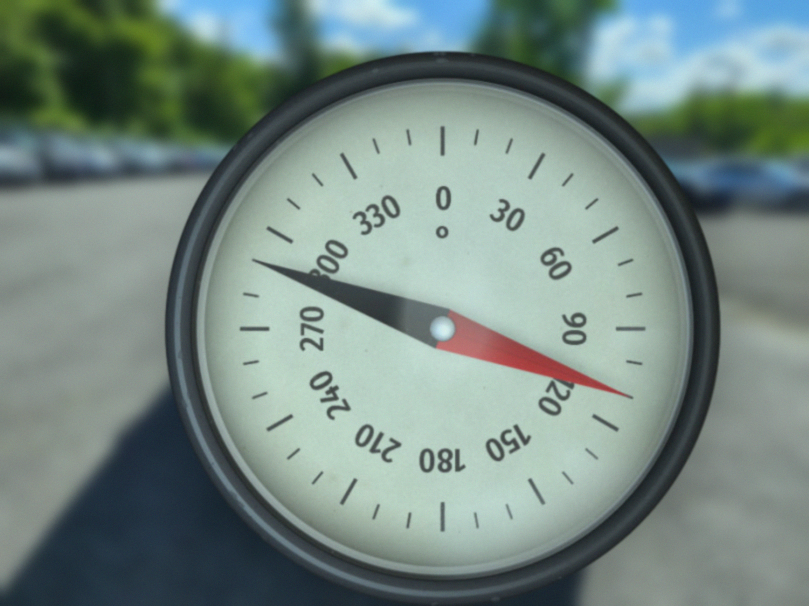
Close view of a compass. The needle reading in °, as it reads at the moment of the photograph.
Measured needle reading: 110 °
